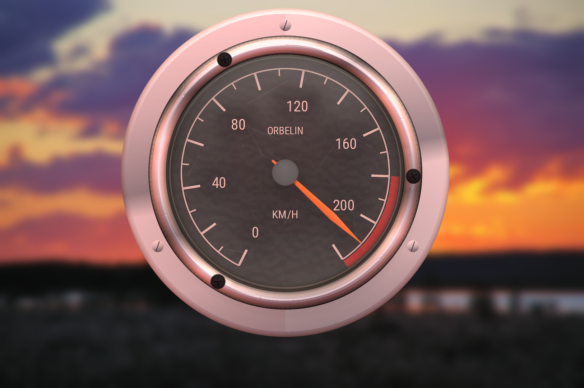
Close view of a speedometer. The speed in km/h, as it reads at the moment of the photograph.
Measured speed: 210 km/h
